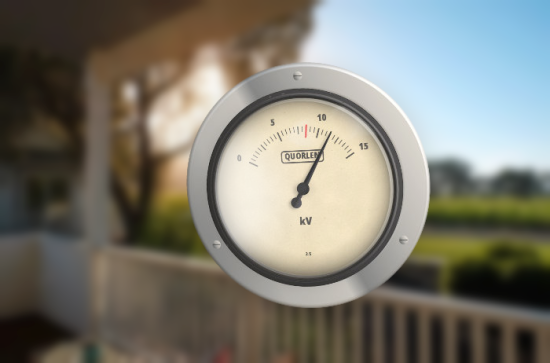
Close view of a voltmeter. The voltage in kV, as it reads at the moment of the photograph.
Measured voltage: 11.5 kV
